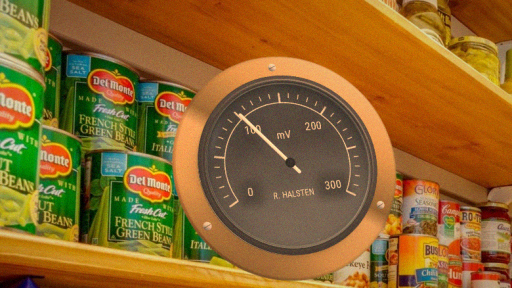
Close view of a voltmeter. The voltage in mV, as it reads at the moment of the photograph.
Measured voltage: 100 mV
